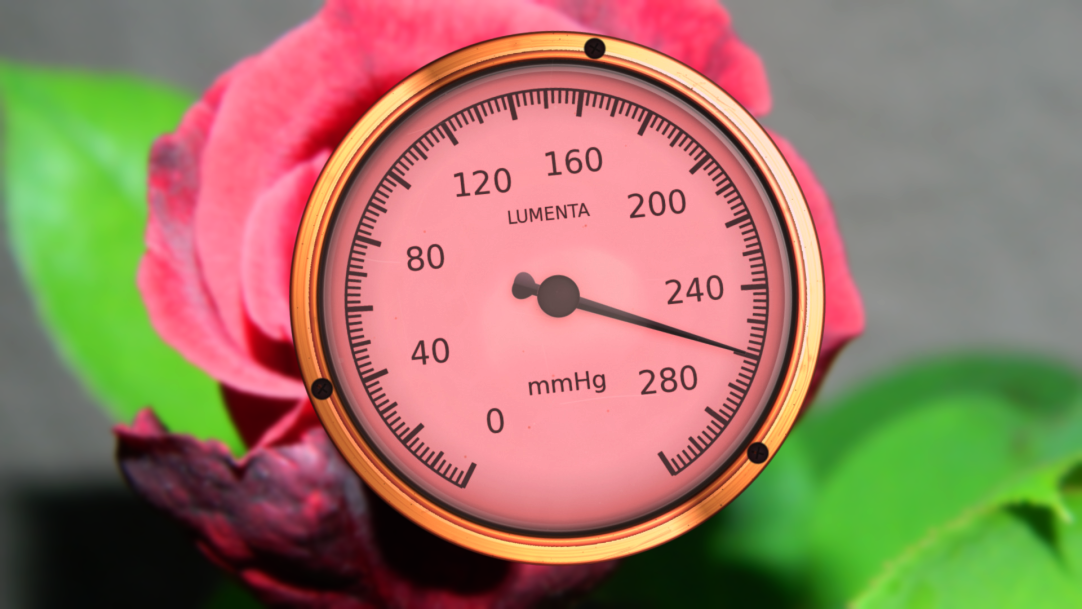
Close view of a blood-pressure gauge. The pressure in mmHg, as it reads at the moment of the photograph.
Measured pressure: 260 mmHg
